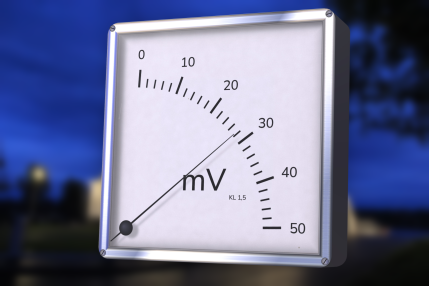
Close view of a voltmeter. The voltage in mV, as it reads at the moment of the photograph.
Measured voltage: 28 mV
